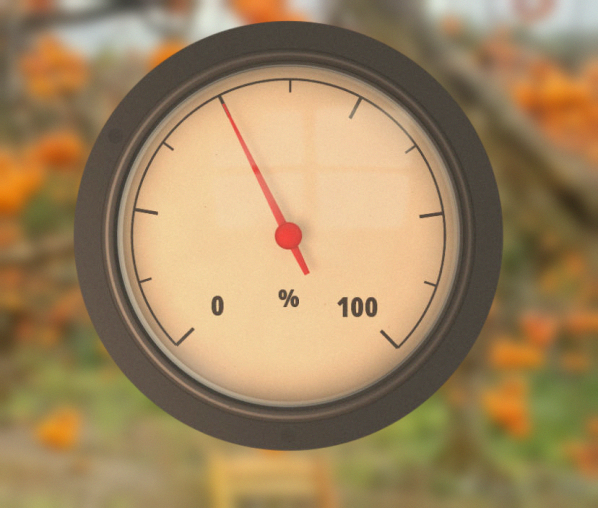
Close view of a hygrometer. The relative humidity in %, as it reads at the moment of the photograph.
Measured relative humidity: 40 %
